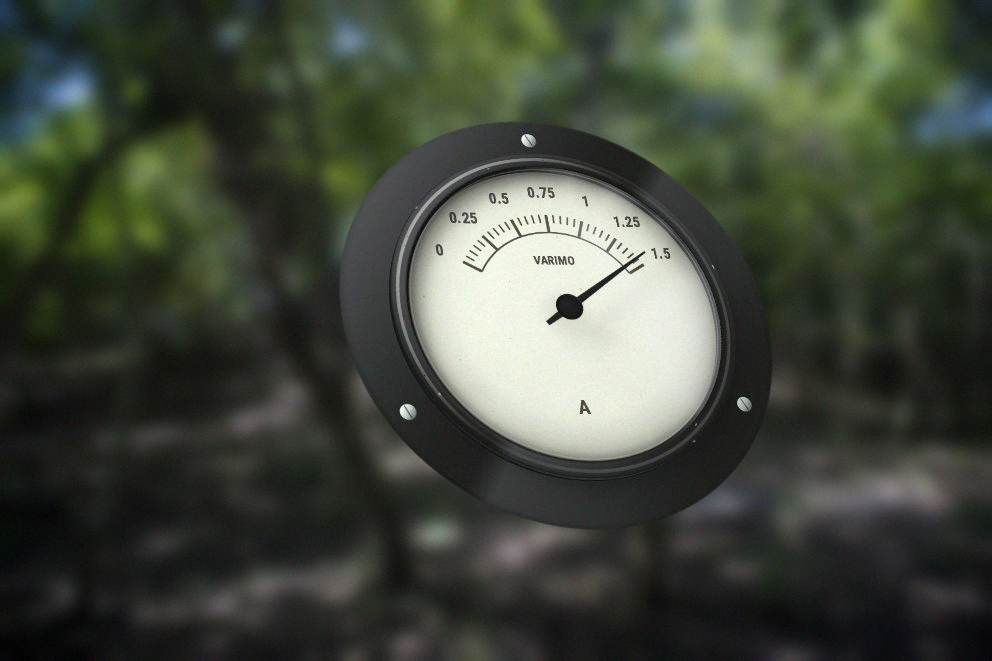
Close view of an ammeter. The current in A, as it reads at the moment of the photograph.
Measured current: 1.45 A
